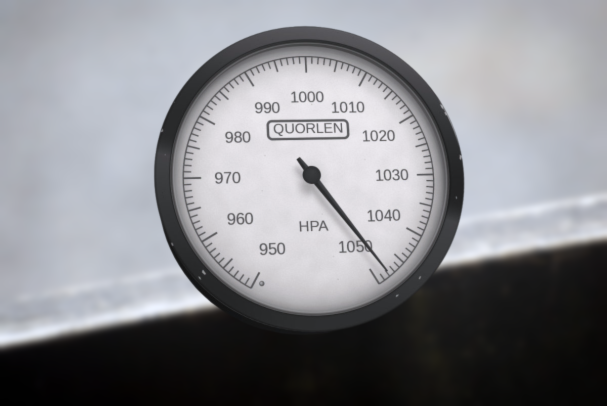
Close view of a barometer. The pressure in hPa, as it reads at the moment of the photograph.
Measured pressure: 1048 hPa
